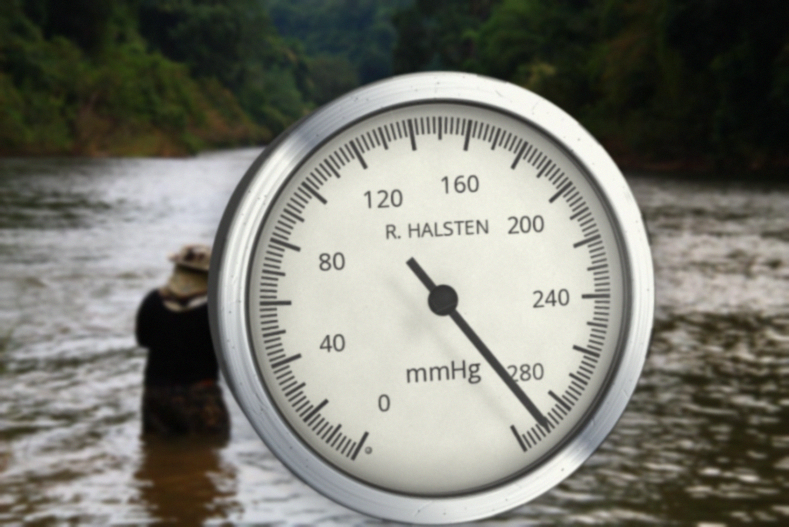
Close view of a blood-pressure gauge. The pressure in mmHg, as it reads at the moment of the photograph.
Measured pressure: 290 mmHg
